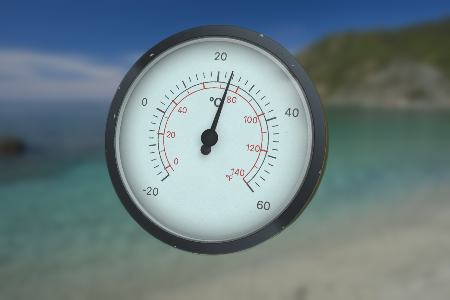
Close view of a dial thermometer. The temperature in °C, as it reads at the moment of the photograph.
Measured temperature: 24 °C
